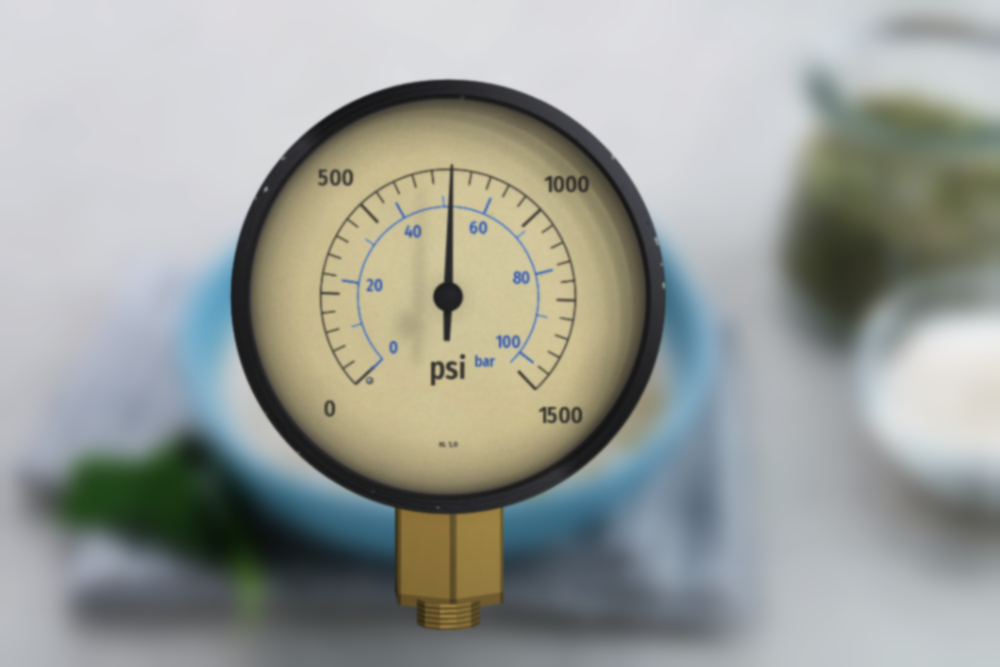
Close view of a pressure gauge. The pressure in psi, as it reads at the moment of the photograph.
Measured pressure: 750 psi
